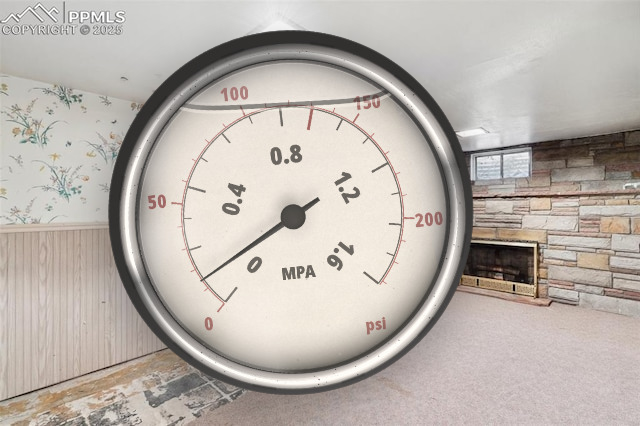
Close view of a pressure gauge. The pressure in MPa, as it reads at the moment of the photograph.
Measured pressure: 0.1 MPa
